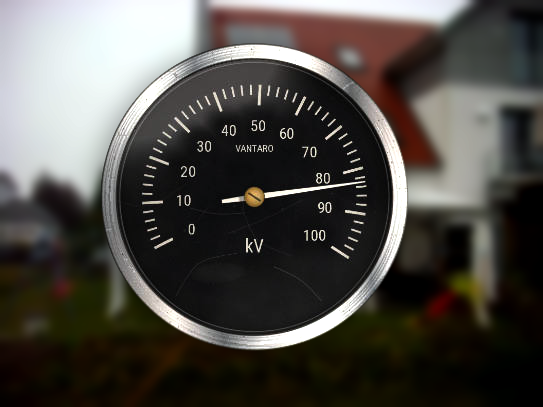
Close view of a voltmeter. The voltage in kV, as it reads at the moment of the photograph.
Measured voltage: 83 kV
